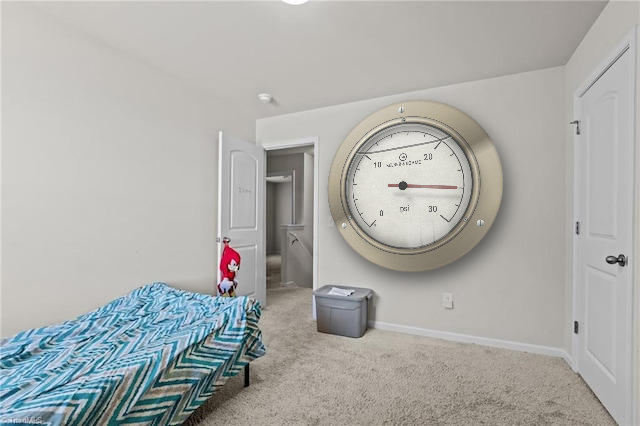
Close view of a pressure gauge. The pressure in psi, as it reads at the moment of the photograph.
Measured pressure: 26 psi
